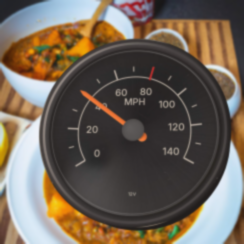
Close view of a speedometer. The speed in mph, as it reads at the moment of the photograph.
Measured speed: 40 mph
